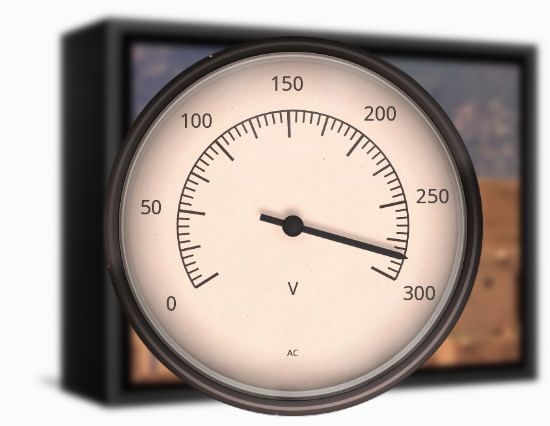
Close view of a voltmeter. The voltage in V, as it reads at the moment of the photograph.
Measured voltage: 285 V
